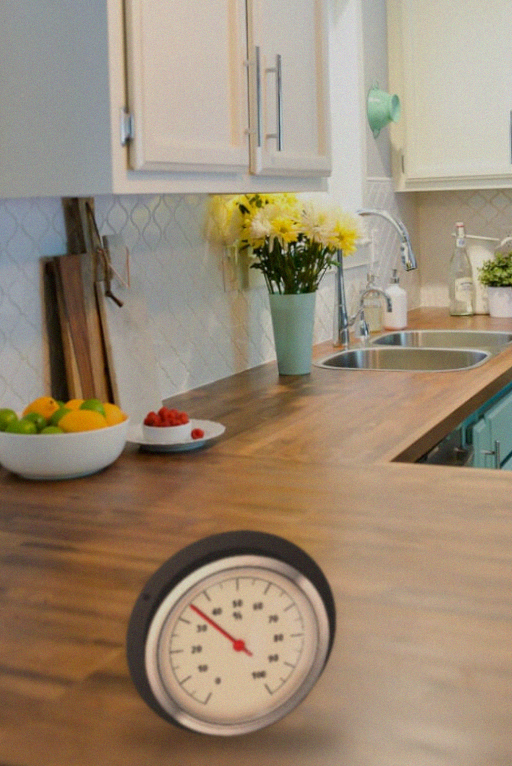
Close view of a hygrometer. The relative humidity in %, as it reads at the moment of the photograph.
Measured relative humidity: 35 %
